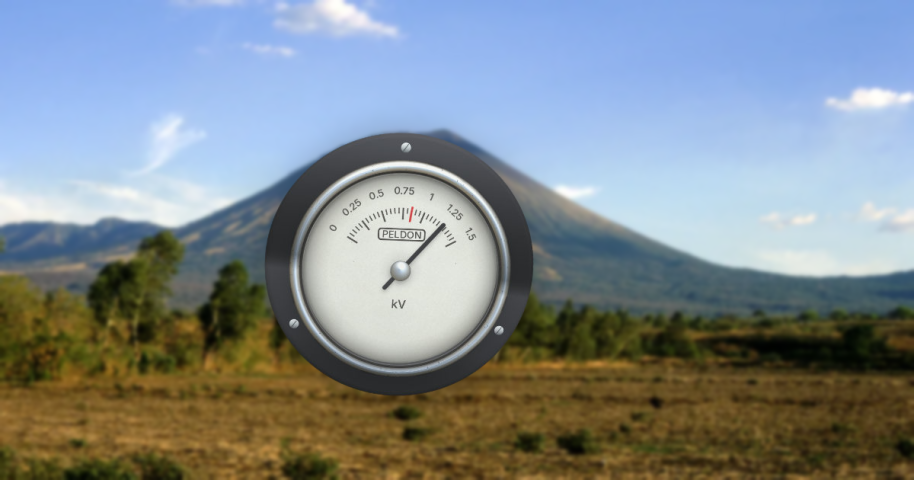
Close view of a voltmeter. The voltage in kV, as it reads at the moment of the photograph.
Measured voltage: 1.25 kV
